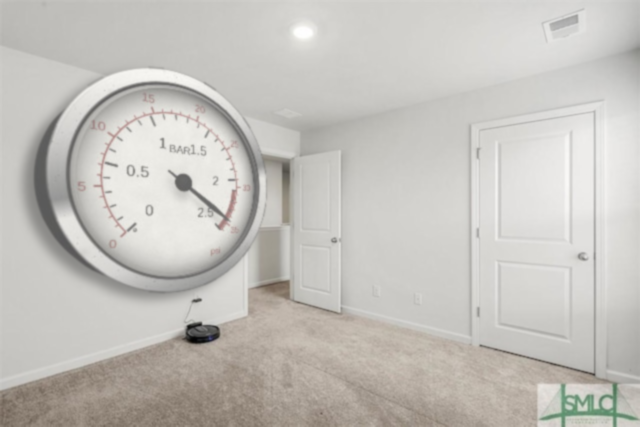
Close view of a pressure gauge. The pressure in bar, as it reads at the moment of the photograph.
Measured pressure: 2.4 bar
